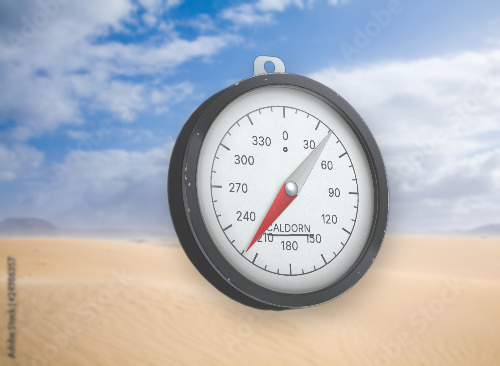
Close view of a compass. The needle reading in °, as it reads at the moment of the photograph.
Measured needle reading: 220 °
